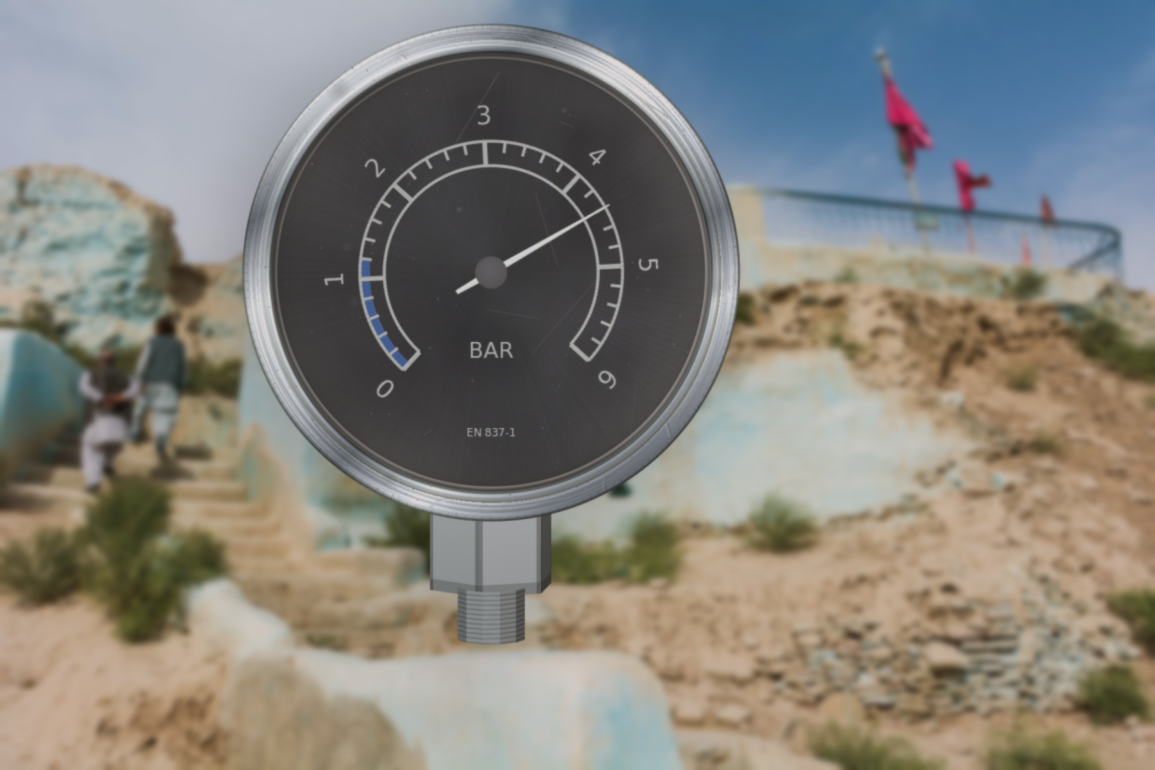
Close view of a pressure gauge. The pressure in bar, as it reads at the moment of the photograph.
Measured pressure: 4.4 bar
